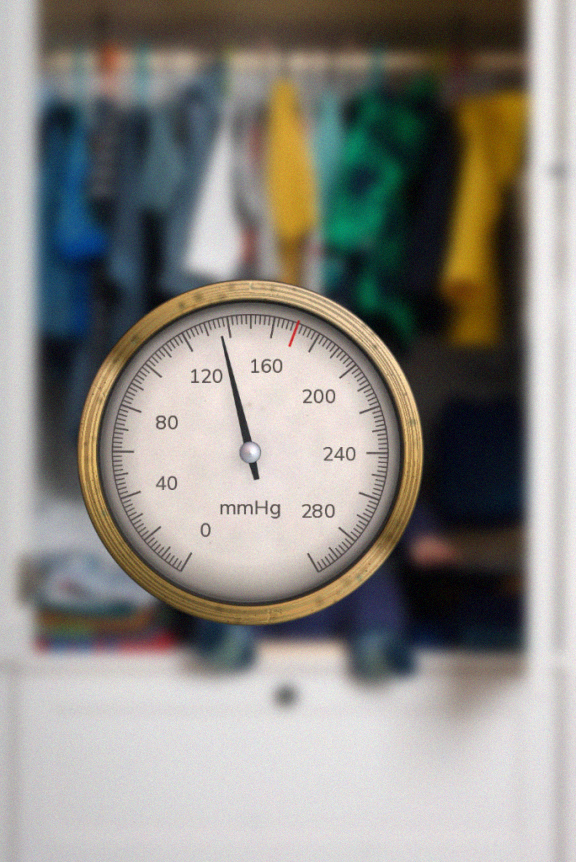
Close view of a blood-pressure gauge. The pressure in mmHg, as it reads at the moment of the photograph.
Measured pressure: 136 mmHg
